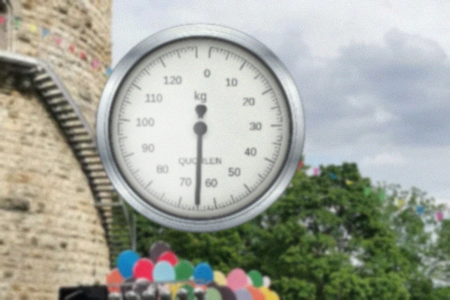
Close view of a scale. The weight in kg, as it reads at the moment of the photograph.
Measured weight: 65 kg
